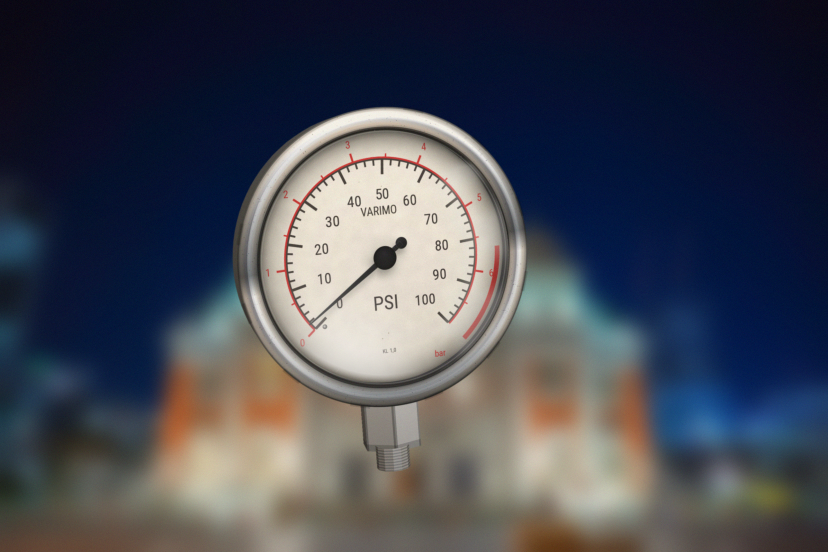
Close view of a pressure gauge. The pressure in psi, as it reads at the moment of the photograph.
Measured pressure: 2 psi
